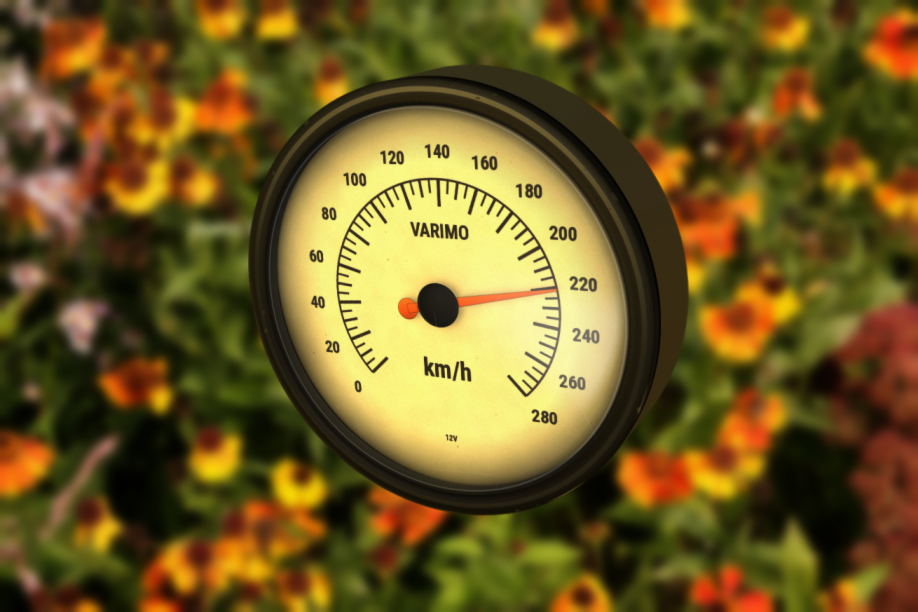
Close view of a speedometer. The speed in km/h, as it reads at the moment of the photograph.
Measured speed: 220 km/h
